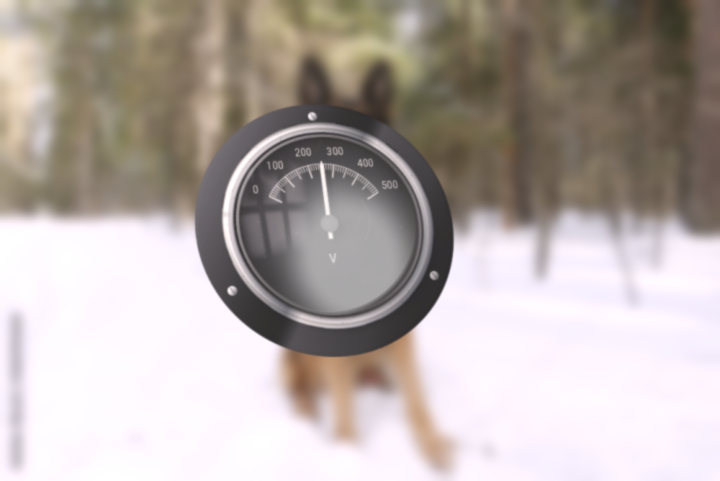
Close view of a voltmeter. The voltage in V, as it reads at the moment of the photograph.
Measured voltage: 250 V
